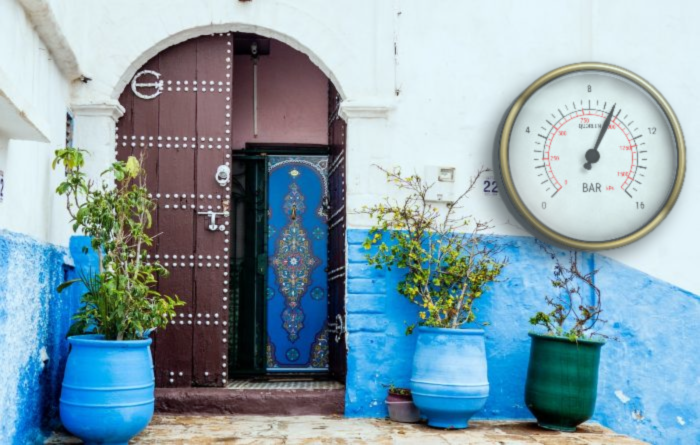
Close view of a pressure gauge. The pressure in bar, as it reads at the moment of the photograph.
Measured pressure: 9.5 bar
